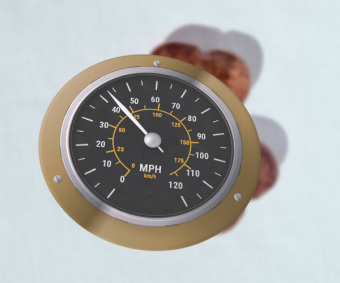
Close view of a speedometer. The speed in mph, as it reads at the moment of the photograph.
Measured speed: 42.5 mph
